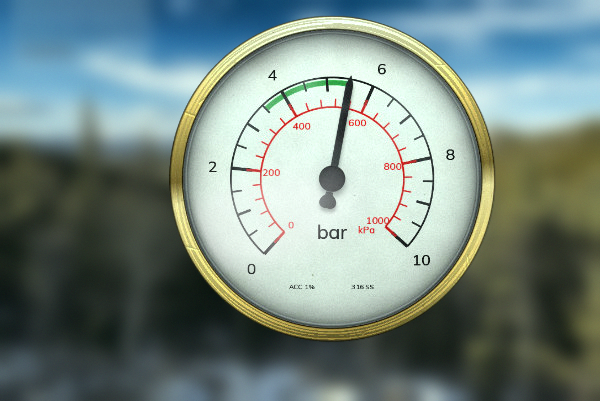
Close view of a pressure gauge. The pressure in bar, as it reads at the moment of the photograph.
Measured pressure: 5.5 bar
